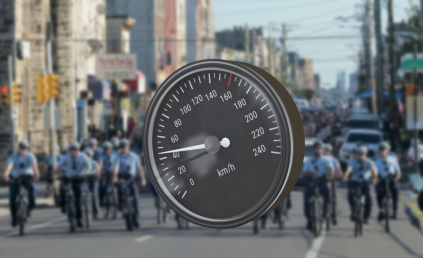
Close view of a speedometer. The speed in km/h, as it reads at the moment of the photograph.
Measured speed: 45 km/h
